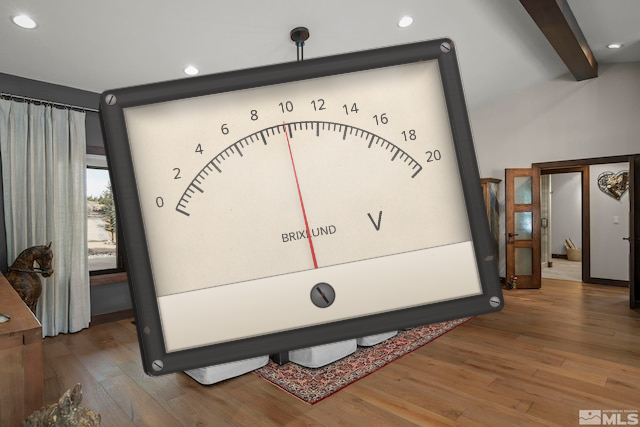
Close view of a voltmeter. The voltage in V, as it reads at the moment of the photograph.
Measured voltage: 9.6 V
